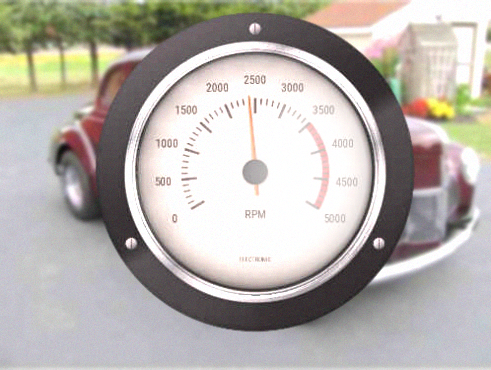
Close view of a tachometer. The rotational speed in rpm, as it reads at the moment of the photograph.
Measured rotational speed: 2400 rpm
